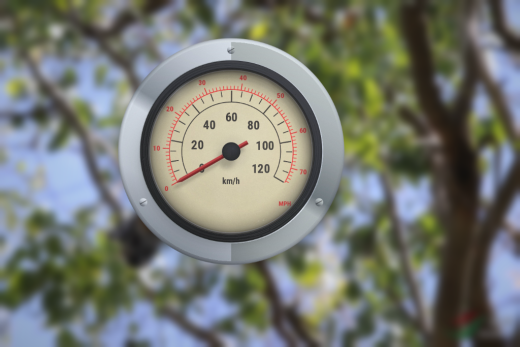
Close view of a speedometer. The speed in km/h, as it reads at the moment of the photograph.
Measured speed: 0 km/h
